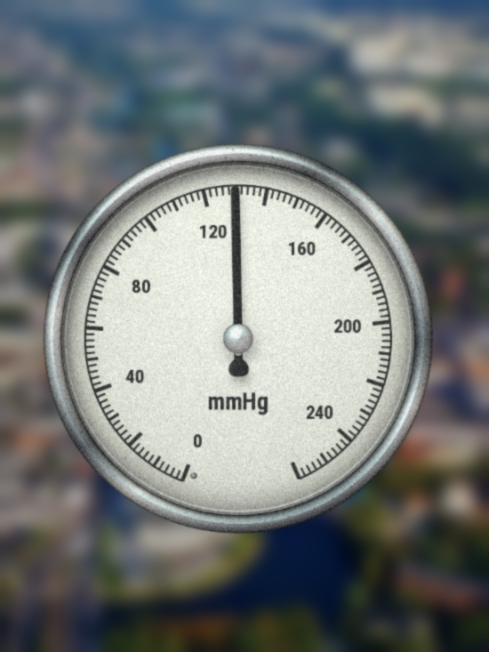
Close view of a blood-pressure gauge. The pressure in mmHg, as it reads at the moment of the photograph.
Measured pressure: 130 mmHg
